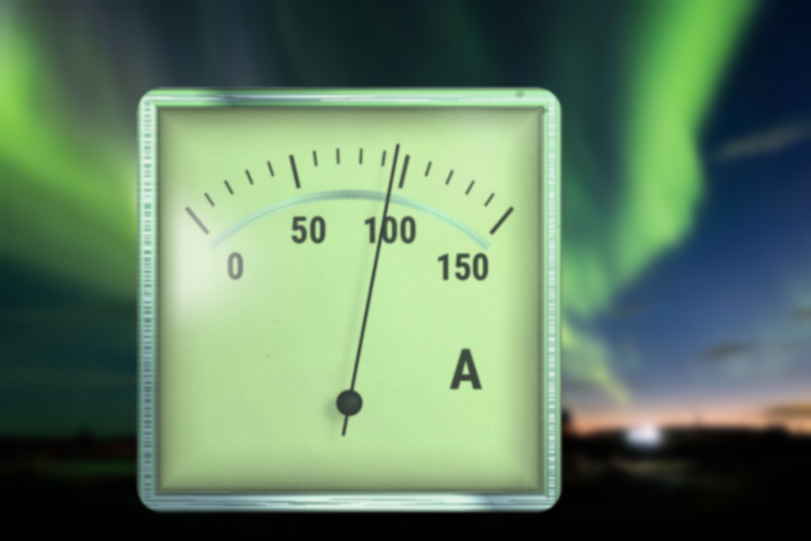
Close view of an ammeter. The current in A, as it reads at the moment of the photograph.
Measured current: 95 A
